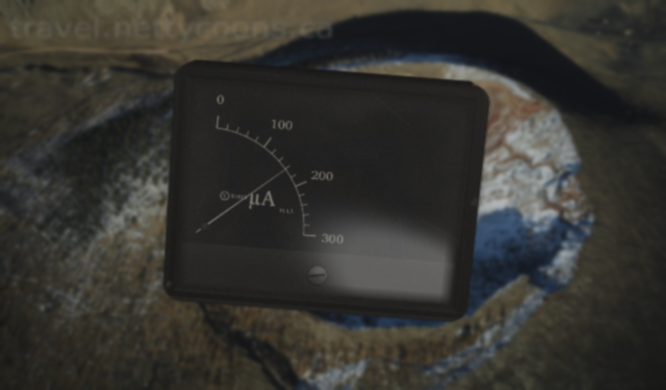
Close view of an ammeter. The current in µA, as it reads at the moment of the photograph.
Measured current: 160 µA
